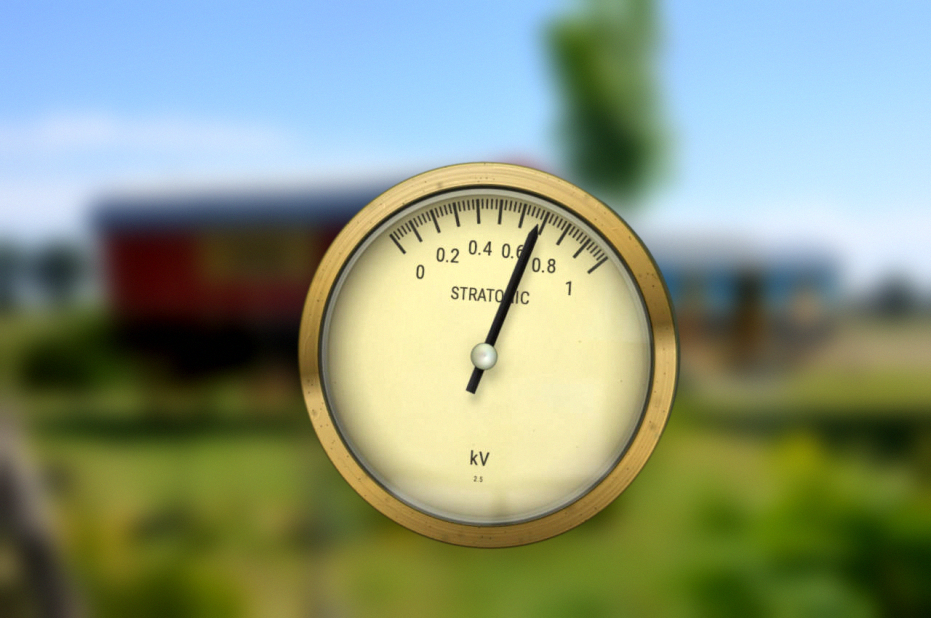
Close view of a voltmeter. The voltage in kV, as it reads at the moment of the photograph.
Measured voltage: 0.68 kV
